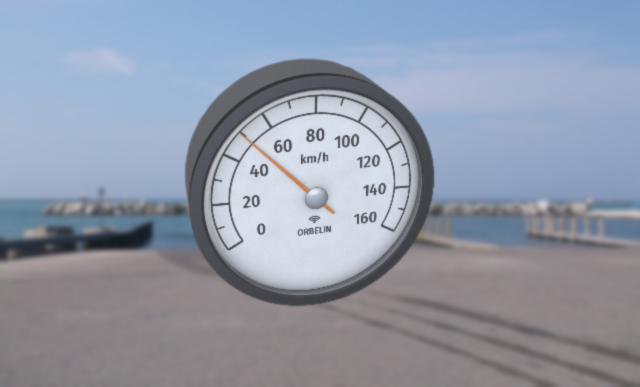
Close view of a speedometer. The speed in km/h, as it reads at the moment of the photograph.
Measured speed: 50 km/h
